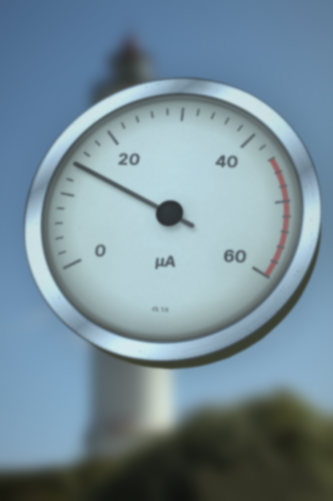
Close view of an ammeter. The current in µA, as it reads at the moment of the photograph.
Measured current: 14 µA
